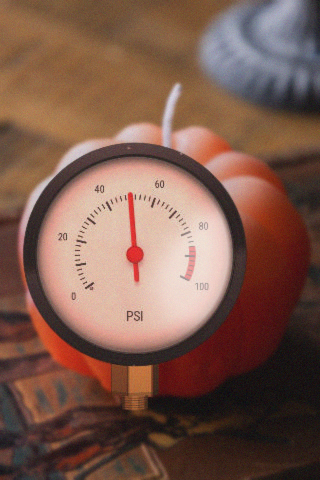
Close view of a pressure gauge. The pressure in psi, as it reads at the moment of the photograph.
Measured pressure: 50 psi
